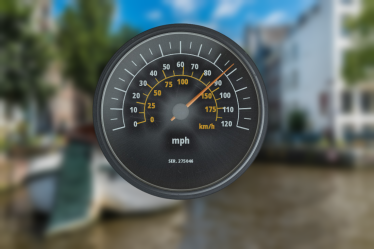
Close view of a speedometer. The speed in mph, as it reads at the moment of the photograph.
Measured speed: 87.5 mph
